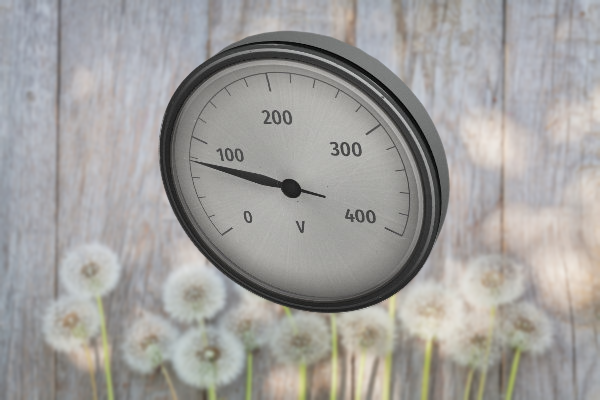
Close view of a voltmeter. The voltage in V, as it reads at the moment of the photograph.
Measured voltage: 80 V
